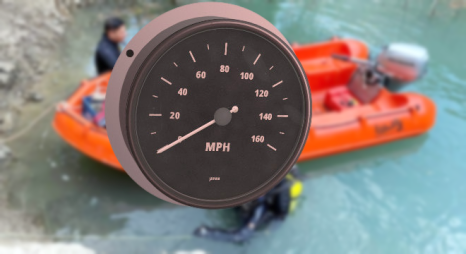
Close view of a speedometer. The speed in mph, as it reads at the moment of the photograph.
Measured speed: 0 mph
